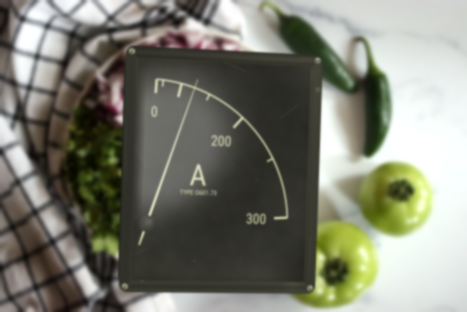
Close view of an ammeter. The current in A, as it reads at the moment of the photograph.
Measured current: 125 A
